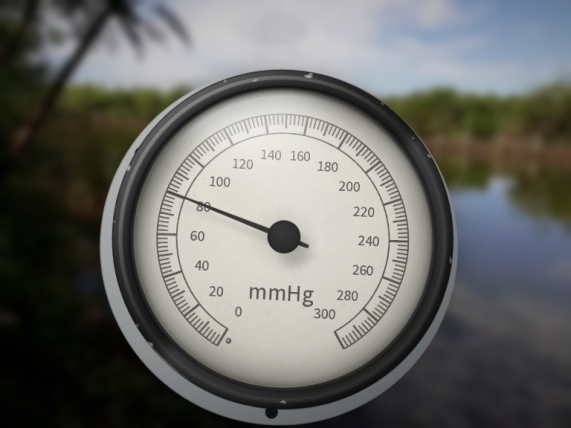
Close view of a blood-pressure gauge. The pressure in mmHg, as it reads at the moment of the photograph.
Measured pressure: 80 mmHg
